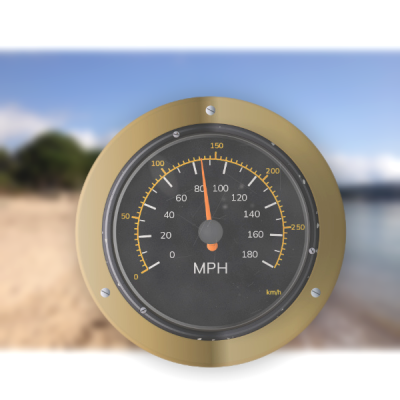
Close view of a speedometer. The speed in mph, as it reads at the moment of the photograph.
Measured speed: 85 mph
